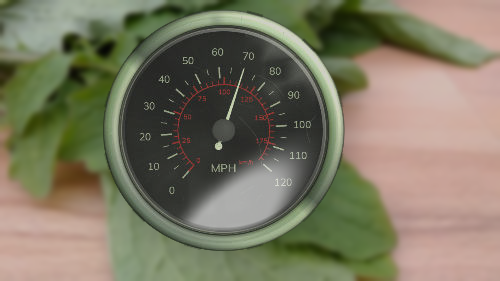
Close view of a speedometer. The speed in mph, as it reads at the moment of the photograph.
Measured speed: 70 mph
